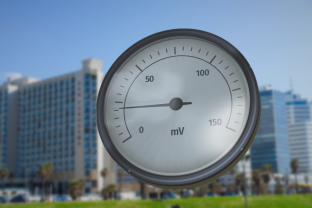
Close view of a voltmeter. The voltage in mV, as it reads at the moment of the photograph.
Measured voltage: 20 mV
